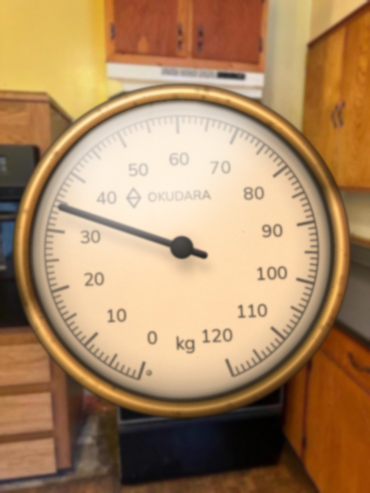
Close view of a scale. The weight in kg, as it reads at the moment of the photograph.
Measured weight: 34 kg
